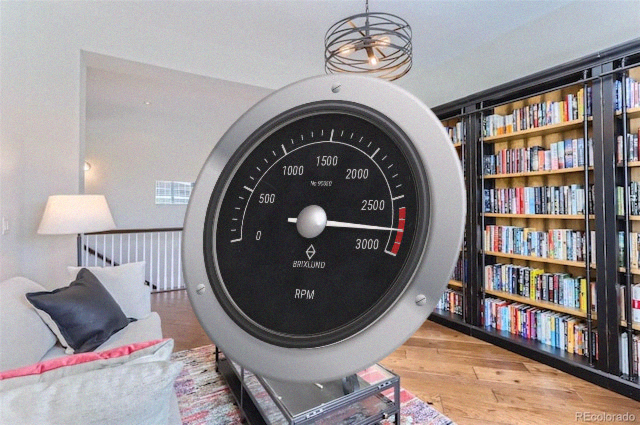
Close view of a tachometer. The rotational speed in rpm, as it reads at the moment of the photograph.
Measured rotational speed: 2800 rpm
